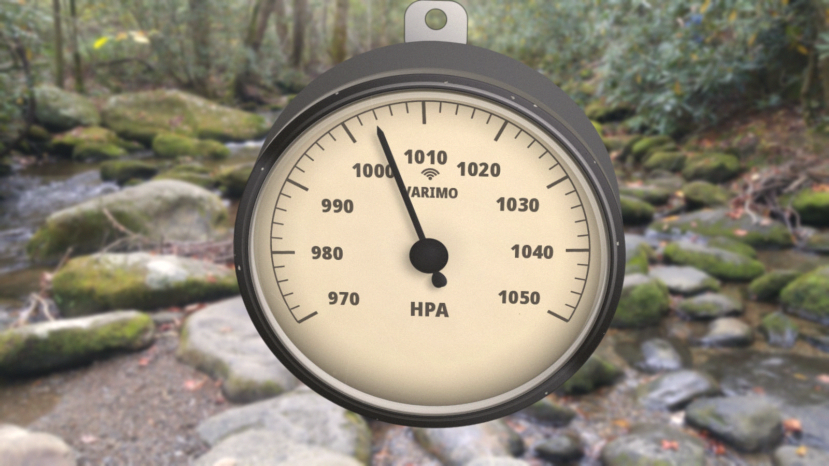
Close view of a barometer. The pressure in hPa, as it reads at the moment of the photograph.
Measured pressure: 1004 hPa
